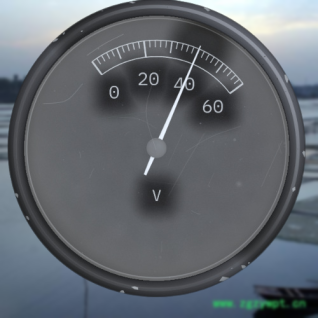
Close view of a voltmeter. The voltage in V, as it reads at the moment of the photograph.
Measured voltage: 40 V
